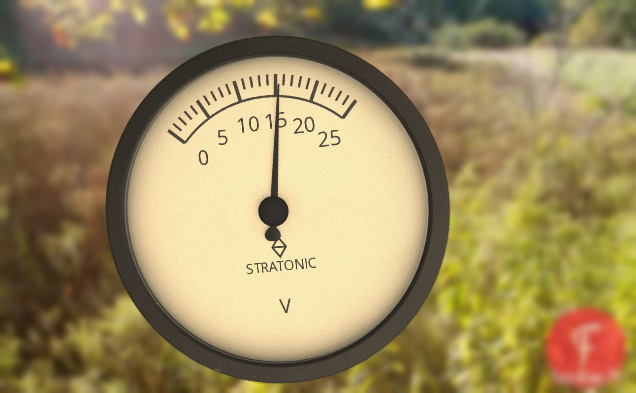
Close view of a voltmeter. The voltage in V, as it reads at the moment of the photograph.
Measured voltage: 15.5 V
